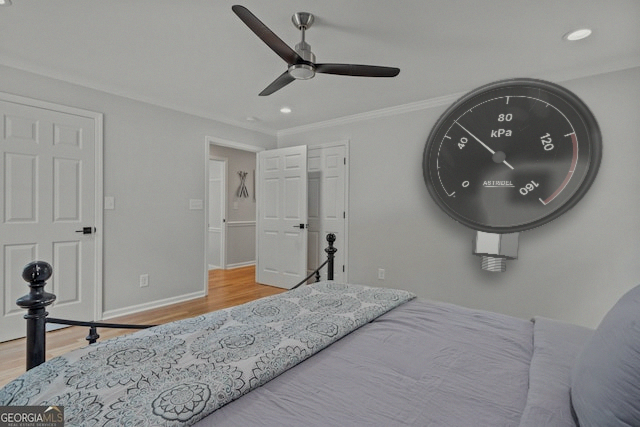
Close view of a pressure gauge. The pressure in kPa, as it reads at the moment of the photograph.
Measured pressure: 50 kPa
